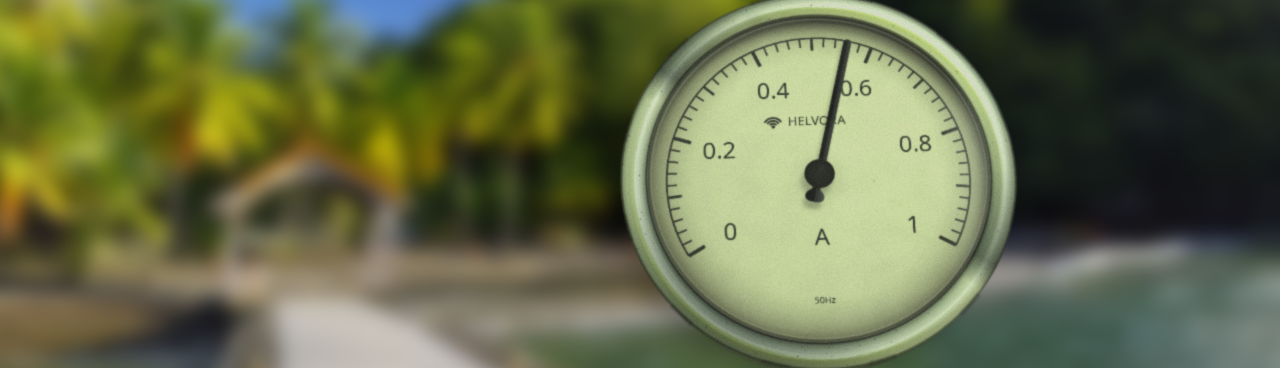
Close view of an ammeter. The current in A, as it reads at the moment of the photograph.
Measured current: 0.56 A
